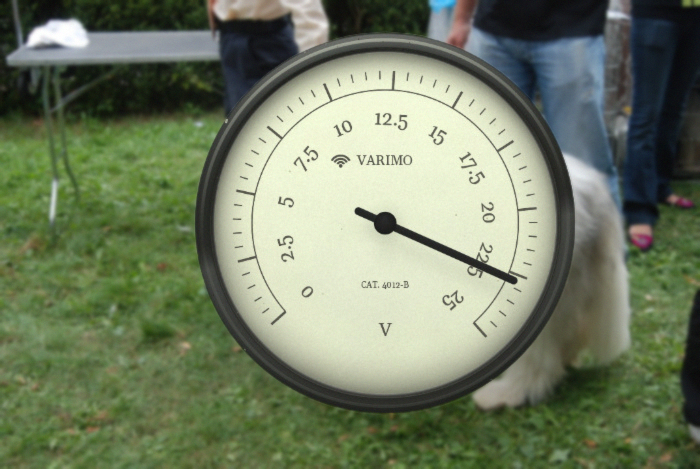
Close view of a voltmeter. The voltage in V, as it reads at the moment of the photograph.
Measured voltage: 22.75 V
